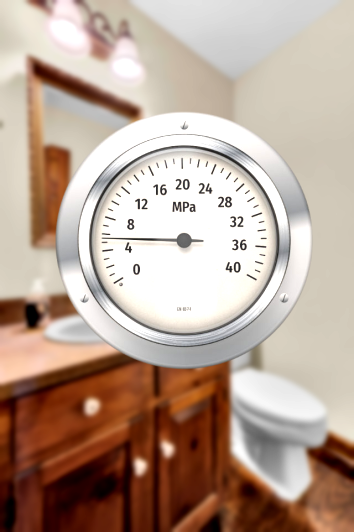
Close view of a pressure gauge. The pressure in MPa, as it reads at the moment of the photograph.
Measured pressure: 5.5 MPa
